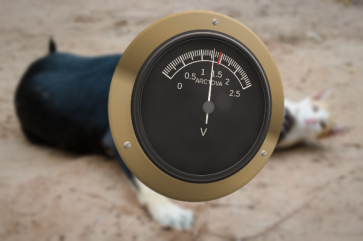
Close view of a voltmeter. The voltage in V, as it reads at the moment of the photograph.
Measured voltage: 1.25 V
